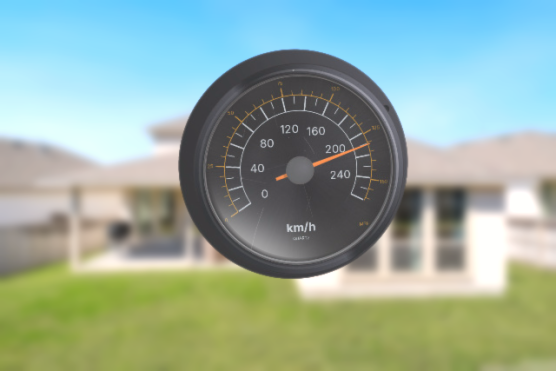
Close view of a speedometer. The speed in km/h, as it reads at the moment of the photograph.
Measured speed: 210 km/h
